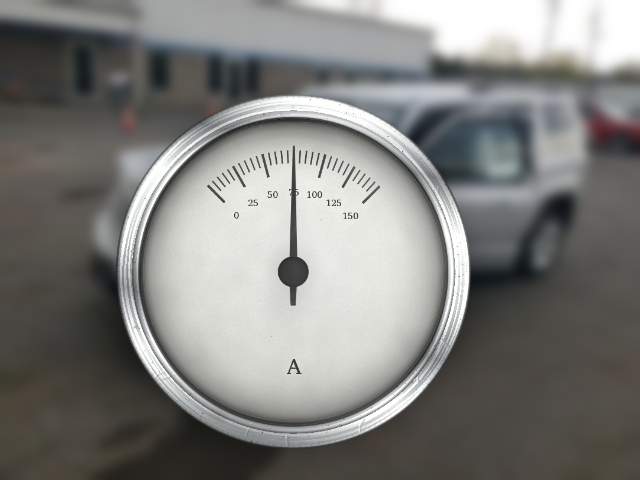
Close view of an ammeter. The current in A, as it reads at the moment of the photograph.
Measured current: 75 A
